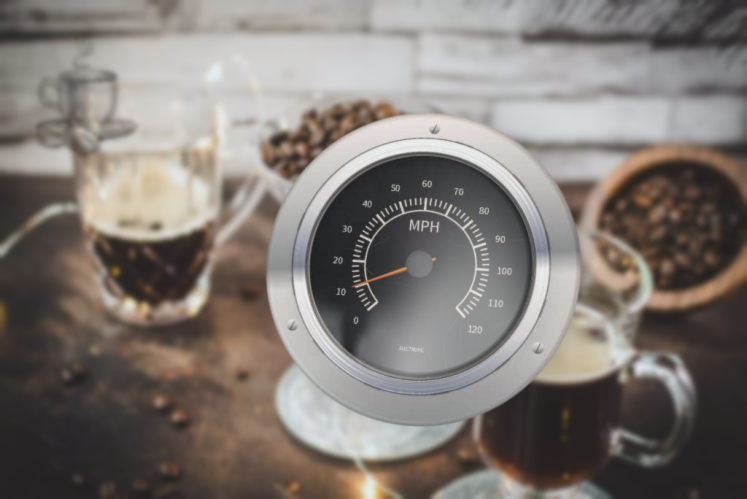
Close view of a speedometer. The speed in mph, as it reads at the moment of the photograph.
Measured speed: 10 mph
